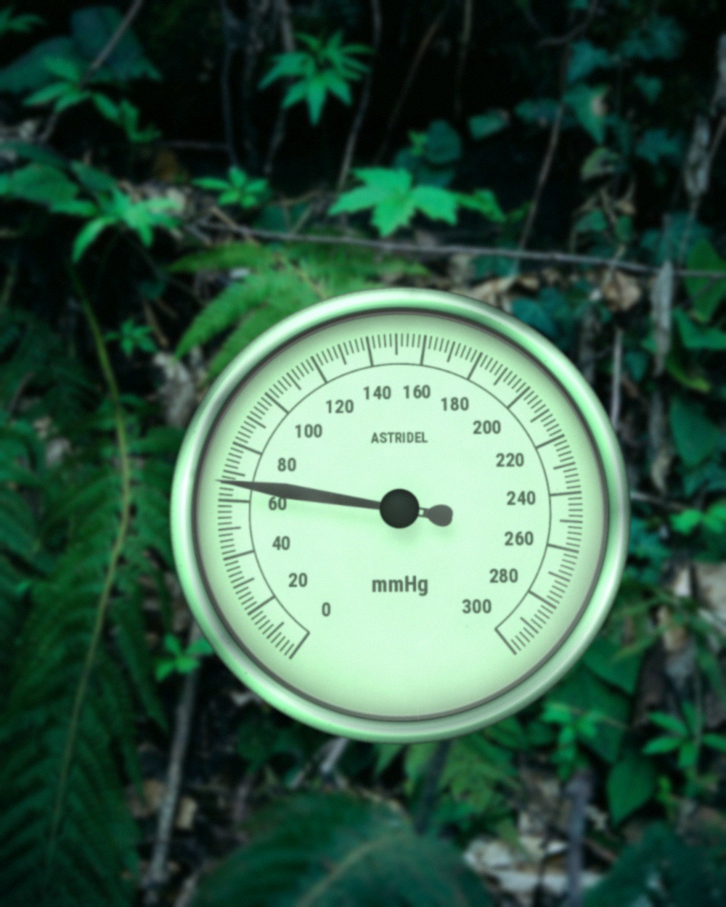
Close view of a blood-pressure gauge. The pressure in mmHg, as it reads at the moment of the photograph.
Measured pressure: 66 mmHg
